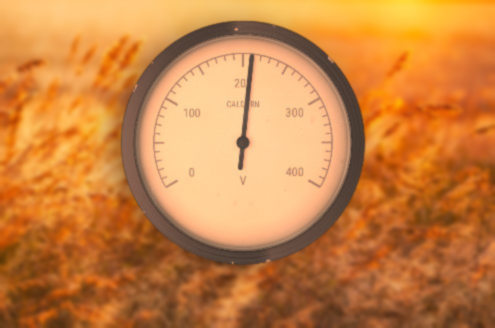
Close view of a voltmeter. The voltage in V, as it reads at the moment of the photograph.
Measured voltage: 210 V
